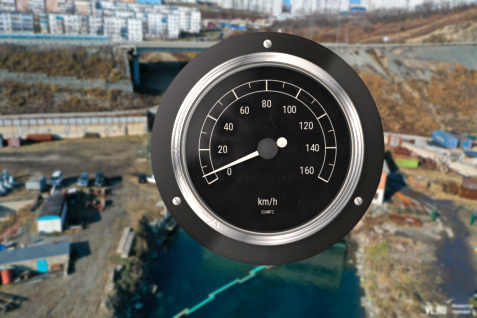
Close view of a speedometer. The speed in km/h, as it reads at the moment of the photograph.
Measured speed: 5 km/h
